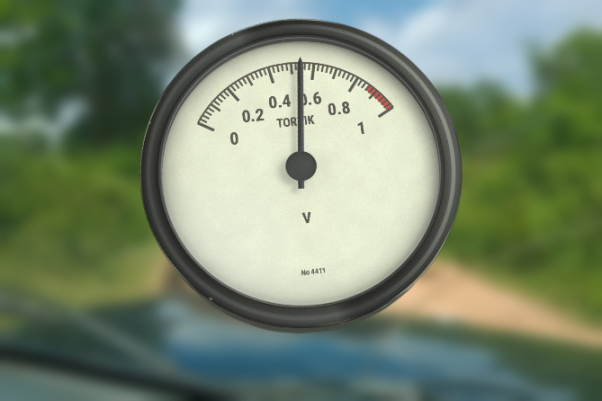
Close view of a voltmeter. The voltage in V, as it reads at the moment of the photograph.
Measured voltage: 0.54 V
